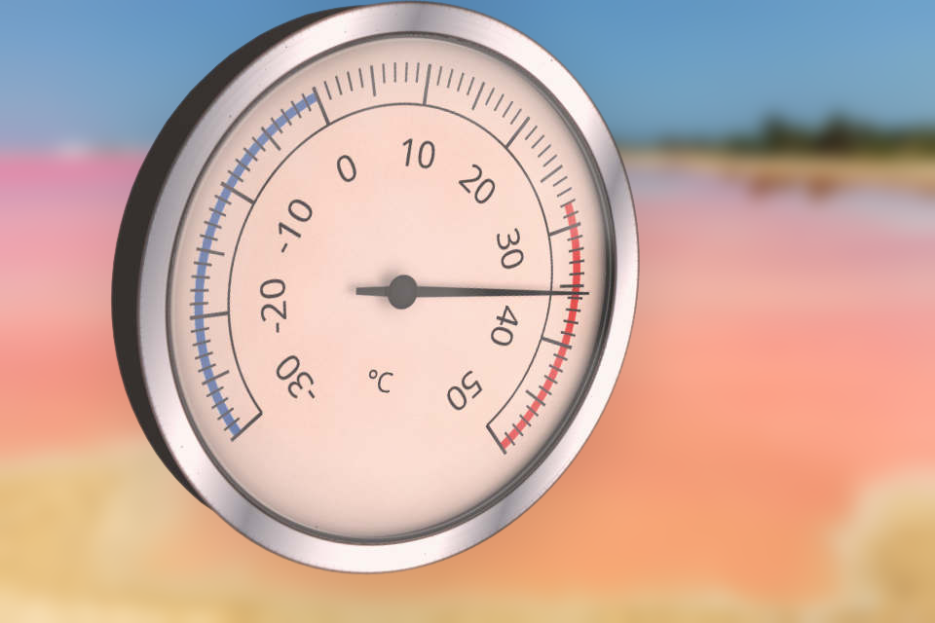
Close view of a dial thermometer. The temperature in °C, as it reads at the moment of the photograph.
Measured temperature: 35.5 °C
